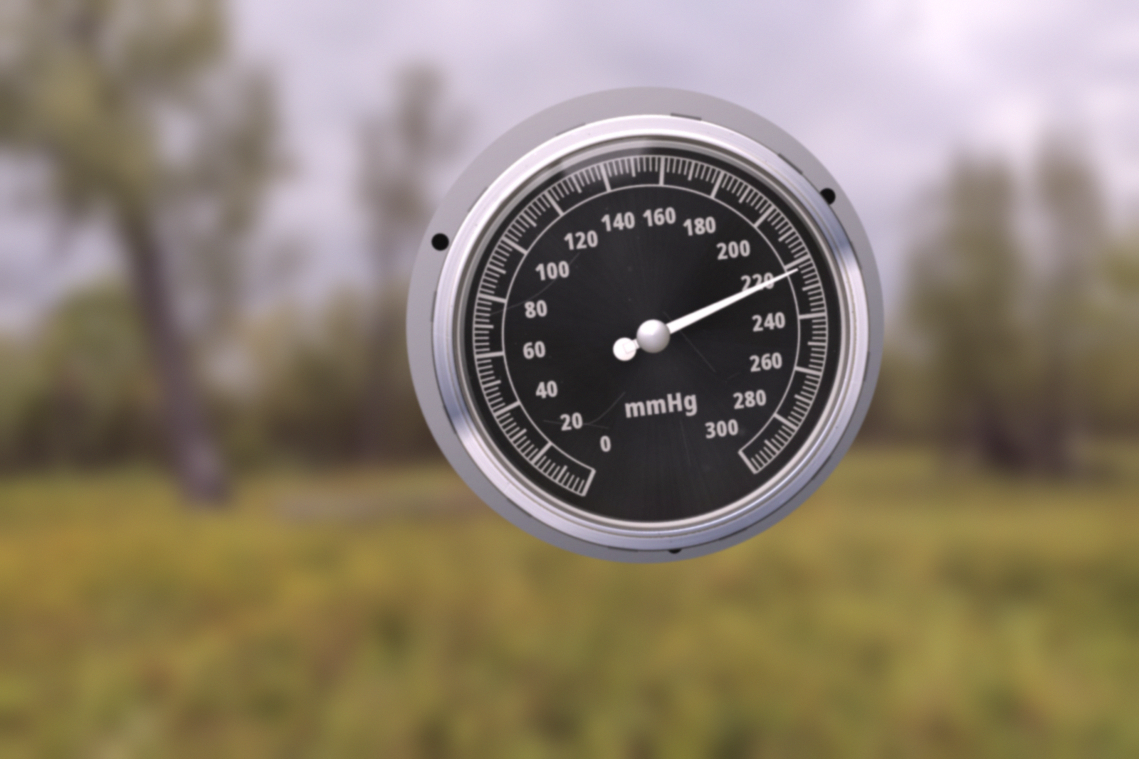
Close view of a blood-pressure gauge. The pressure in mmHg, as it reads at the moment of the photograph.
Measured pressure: 222 mmHg
